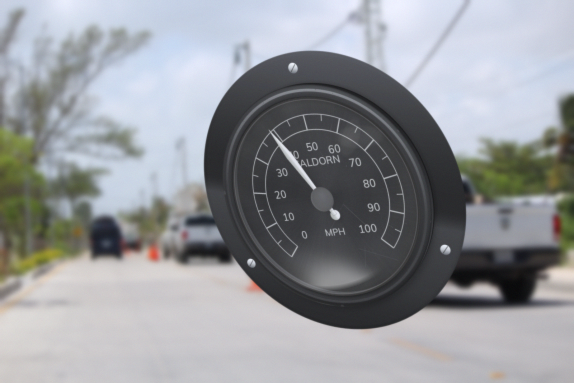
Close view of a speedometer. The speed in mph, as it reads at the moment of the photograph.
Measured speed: 40 mph
